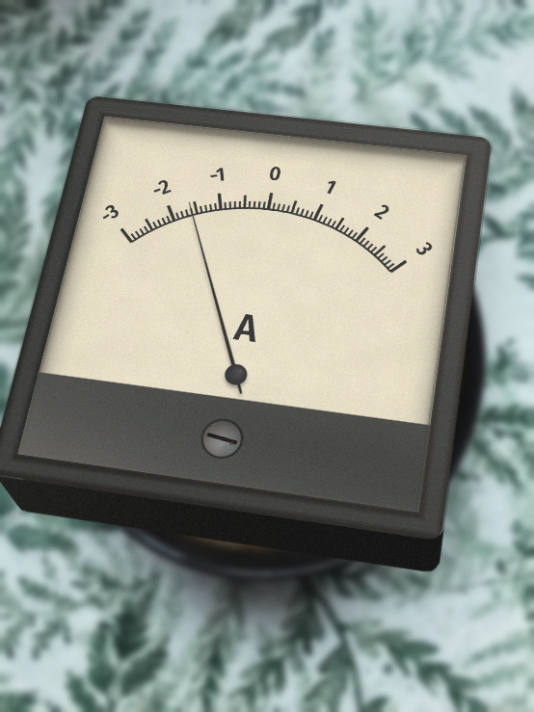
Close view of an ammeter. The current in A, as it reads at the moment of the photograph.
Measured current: -1.6 A
